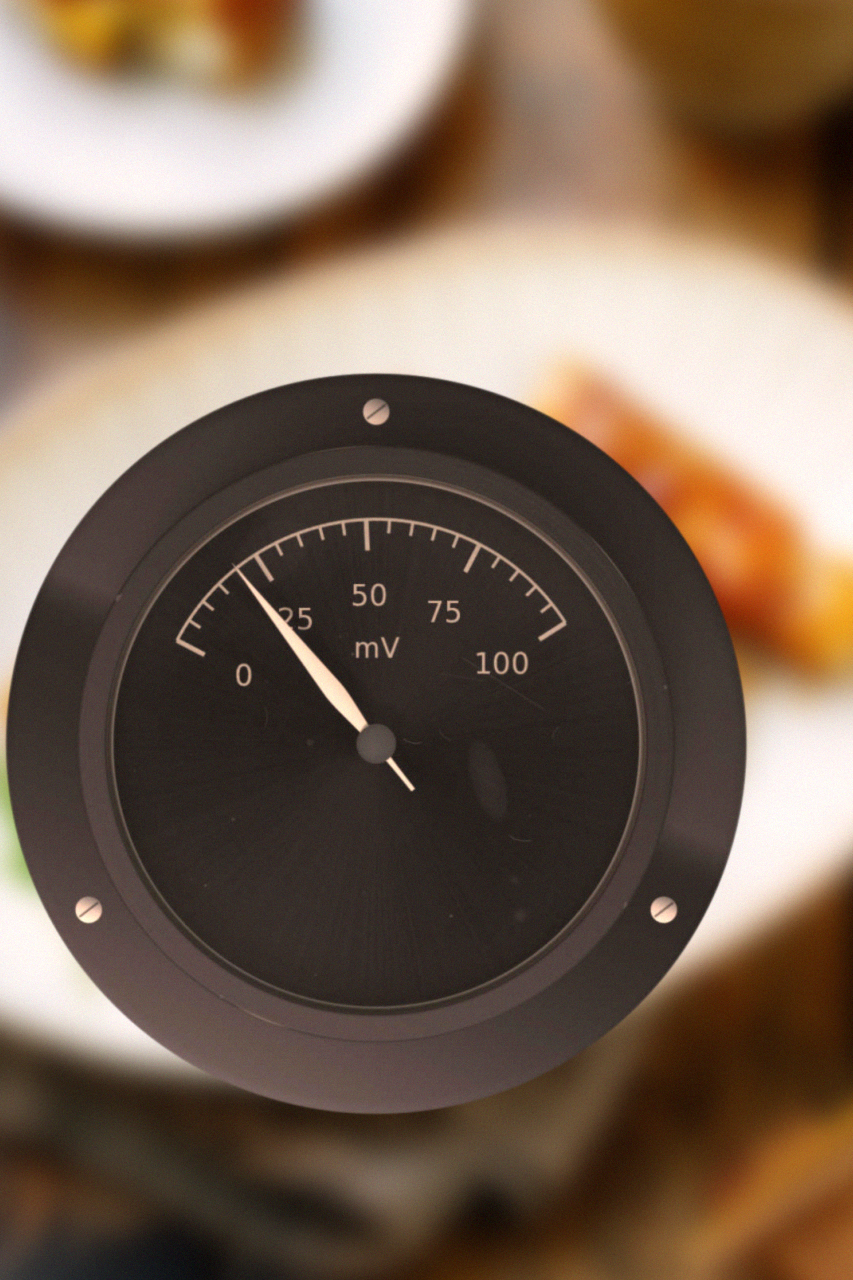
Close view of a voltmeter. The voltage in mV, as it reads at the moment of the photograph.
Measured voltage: 20 mV
